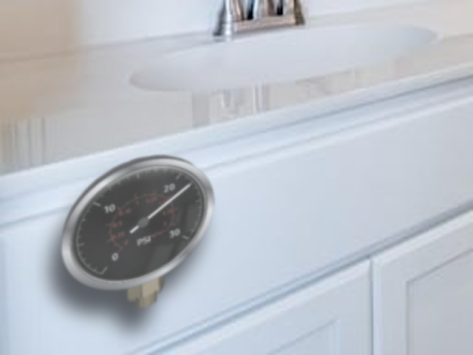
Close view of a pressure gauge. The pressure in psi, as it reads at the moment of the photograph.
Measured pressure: 22 psi
